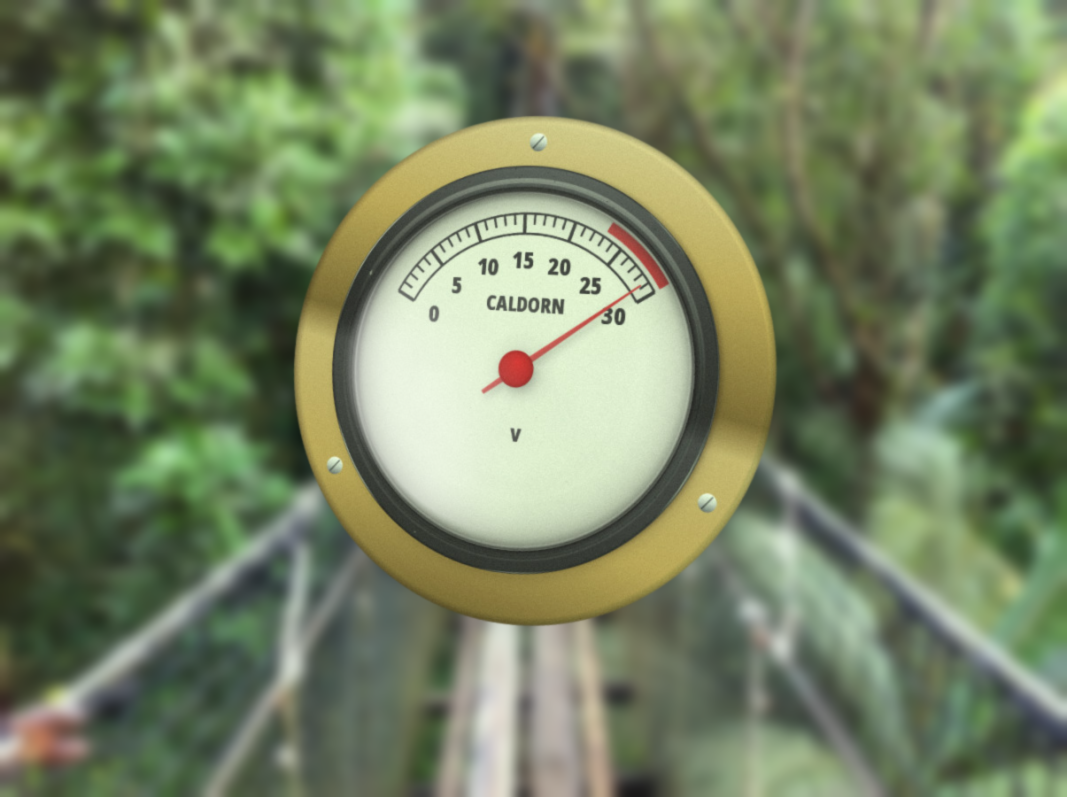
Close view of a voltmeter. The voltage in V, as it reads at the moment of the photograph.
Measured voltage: 29 V
